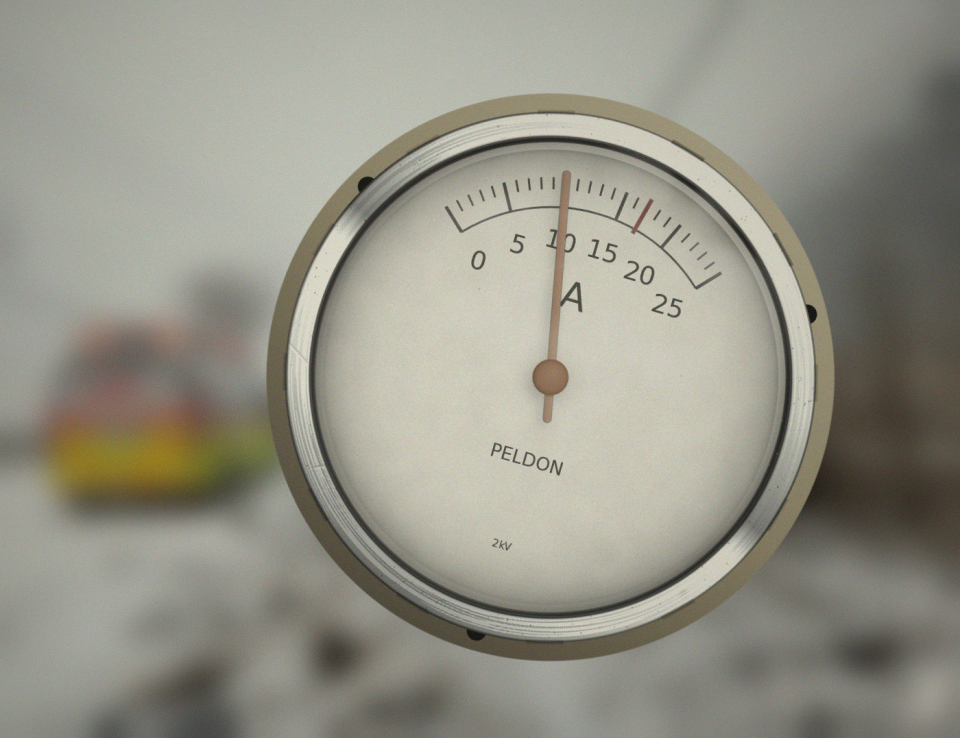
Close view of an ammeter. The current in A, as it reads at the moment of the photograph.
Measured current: 10 A
